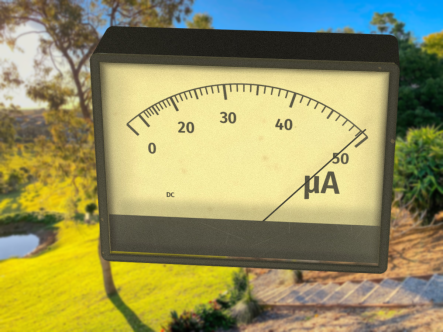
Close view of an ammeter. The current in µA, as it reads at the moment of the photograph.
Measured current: 49 µA
